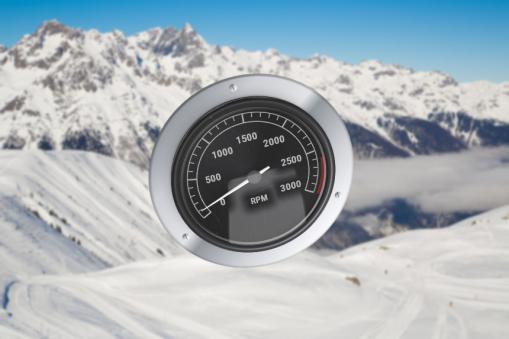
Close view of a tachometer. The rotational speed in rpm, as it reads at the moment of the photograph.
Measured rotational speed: 100 rpm
